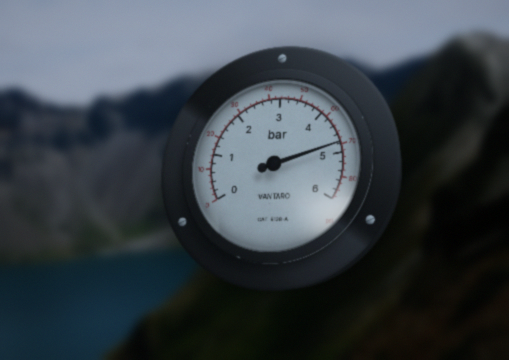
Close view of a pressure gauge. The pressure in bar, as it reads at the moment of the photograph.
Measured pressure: 4.8 bar
